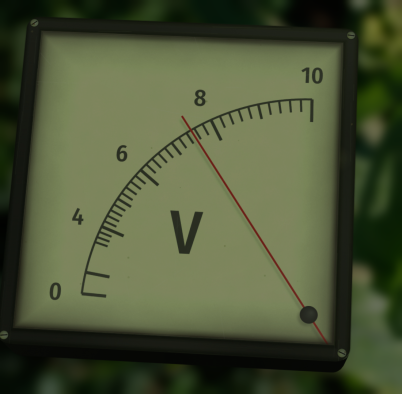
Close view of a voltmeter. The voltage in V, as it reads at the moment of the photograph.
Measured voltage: 7.5 V
